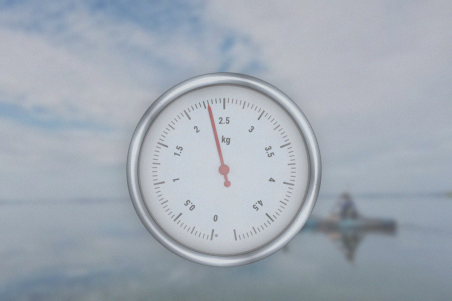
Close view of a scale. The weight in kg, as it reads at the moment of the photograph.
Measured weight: 2.3 kg
